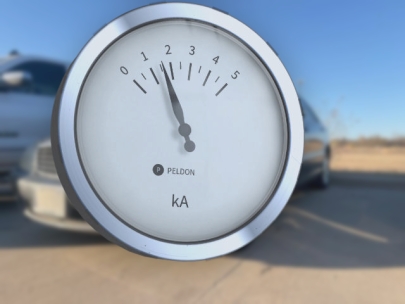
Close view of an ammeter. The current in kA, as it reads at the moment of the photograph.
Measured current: 1.5 kA
